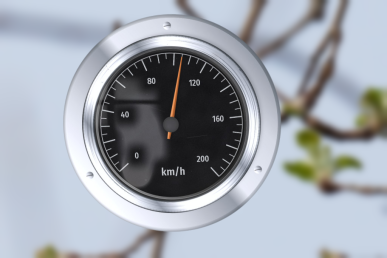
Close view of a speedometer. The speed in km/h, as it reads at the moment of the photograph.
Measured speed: 105 km/h
